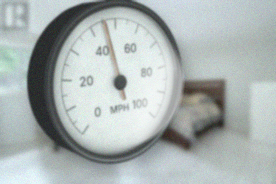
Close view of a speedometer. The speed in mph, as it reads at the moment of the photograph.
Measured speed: 45 mph
